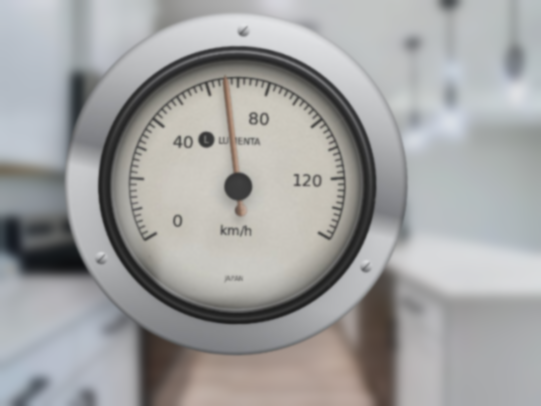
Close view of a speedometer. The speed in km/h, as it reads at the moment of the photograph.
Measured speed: 66 km/h
